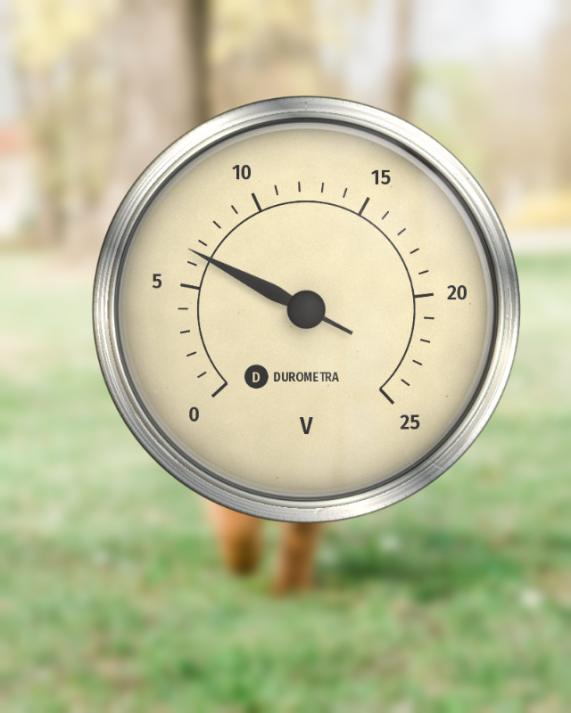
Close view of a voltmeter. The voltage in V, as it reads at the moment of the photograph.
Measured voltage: 6.5 V
